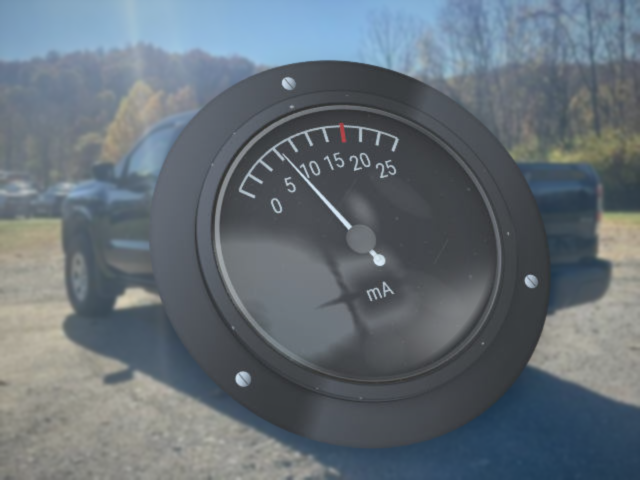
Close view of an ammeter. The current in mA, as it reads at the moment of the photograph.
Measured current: 7.5 mA
